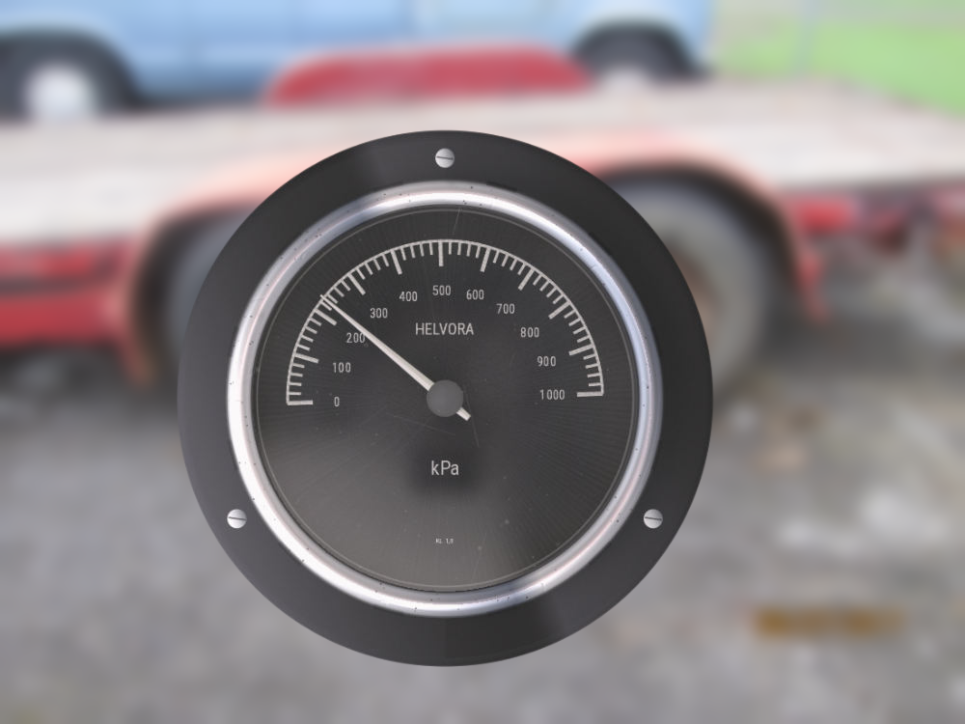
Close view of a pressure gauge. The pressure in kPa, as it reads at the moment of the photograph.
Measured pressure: 230 kPa
